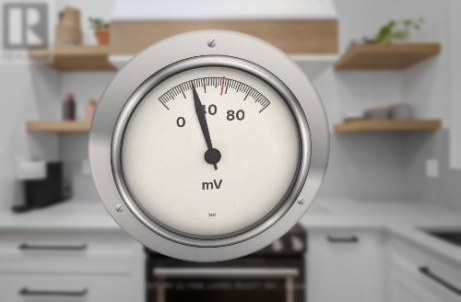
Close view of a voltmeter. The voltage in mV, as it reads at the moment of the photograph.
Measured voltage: 30 mV
